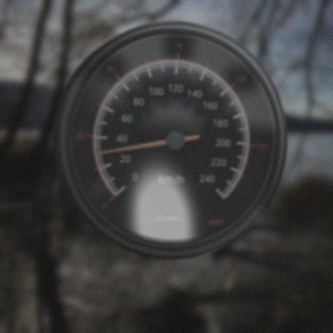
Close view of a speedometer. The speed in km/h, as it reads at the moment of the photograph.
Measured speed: 30 km/h
